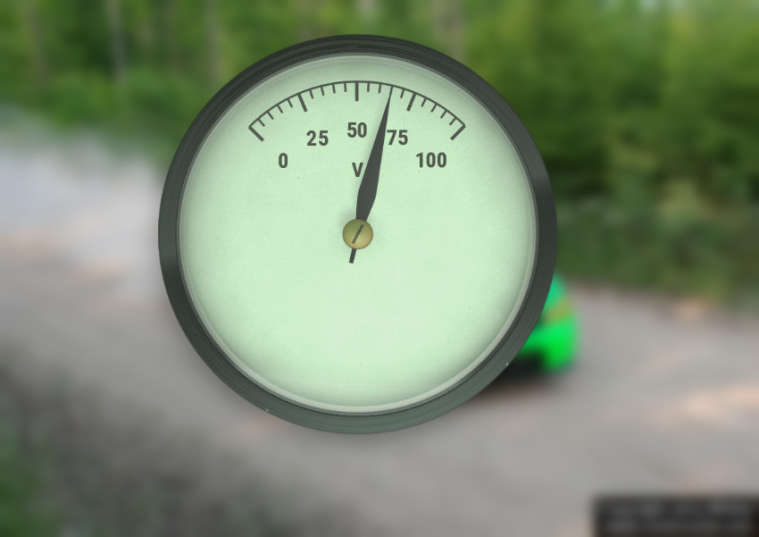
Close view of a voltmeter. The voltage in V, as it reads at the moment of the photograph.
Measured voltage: 65 V
